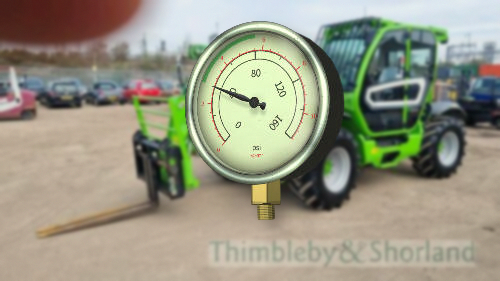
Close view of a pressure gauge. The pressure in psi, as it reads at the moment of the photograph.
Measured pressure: 40 psi
